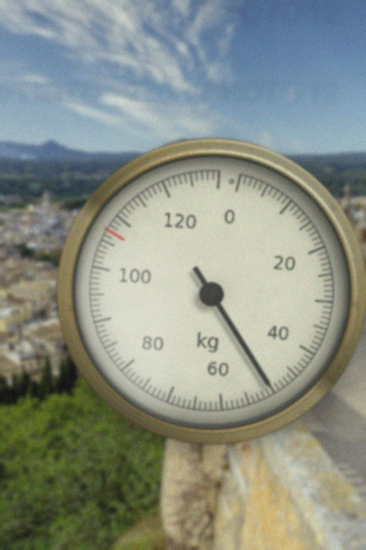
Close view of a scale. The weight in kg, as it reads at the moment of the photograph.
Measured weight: 50 kg
